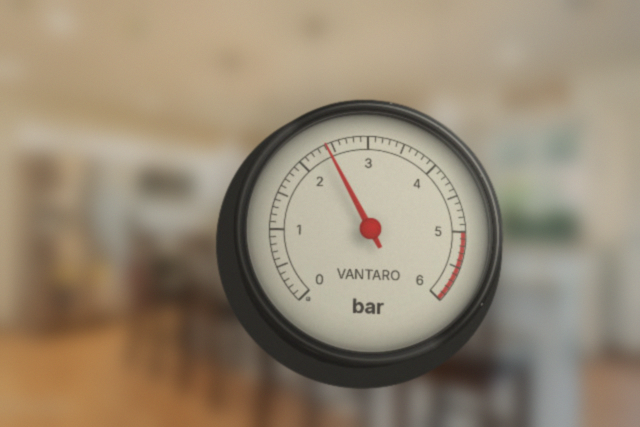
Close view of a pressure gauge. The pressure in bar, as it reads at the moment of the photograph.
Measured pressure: 2.4 bar
